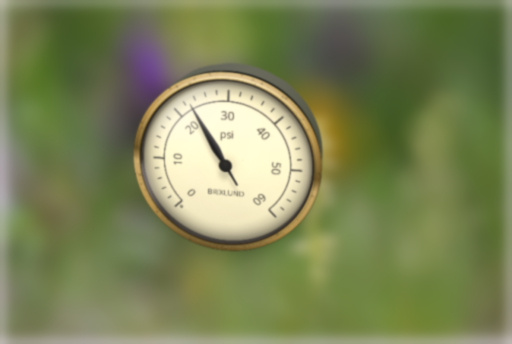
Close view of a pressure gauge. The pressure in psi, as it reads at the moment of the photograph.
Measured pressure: 23 psi
